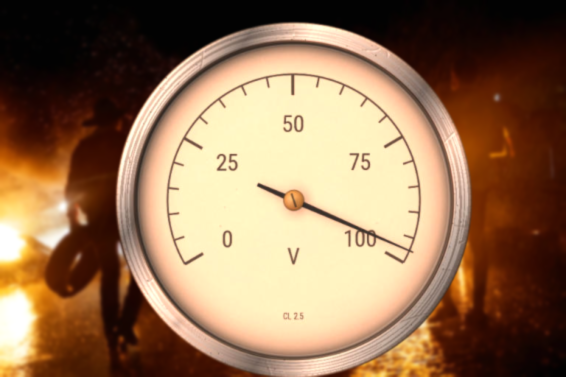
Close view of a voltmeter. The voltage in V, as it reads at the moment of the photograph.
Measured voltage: 97.5 V
